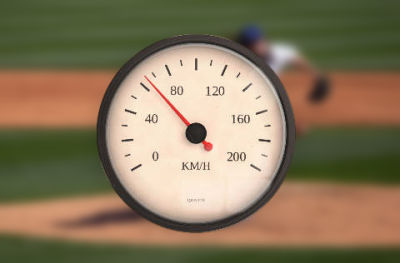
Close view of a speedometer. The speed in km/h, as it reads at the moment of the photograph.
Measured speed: 65 km/h
